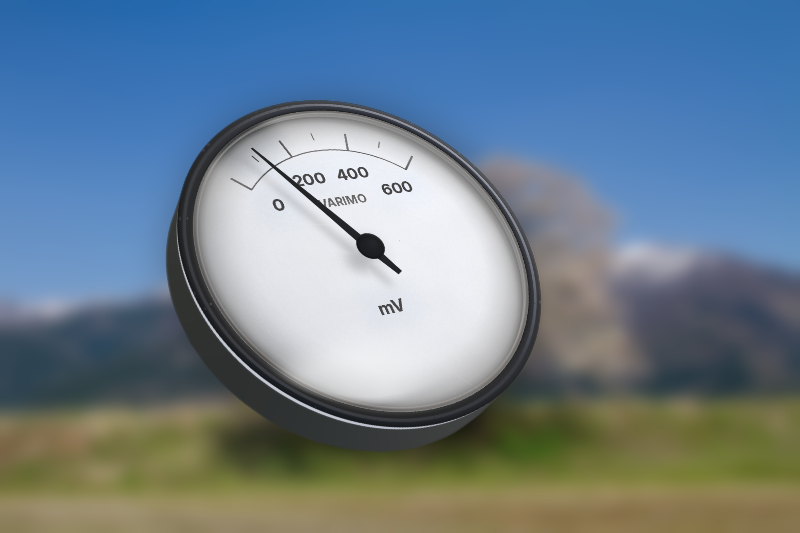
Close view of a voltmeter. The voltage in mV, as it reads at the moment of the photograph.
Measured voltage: 100 mV
